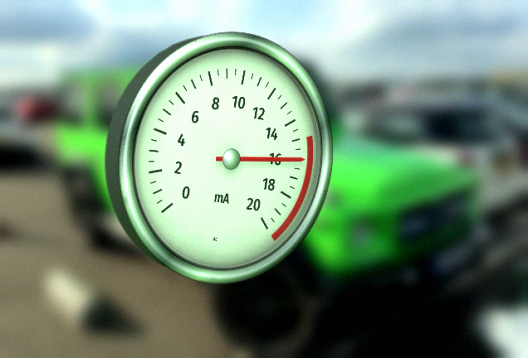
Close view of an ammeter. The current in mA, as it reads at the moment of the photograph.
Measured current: 16 mA
